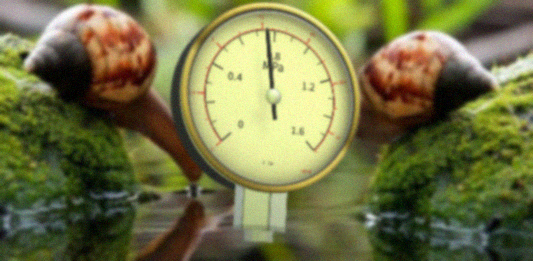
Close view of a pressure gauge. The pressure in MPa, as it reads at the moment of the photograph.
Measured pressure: 0.75 MPa
